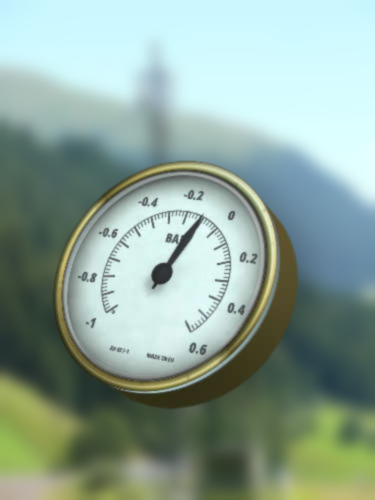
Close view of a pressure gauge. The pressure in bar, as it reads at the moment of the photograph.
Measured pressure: -0.1 bar
